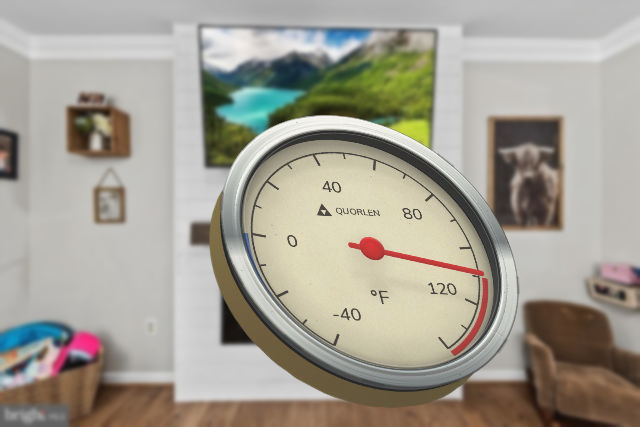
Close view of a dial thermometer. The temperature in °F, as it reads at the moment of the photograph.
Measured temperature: 110 °F
